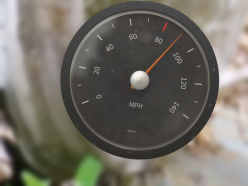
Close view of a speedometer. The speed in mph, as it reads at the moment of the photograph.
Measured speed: 90 mph
